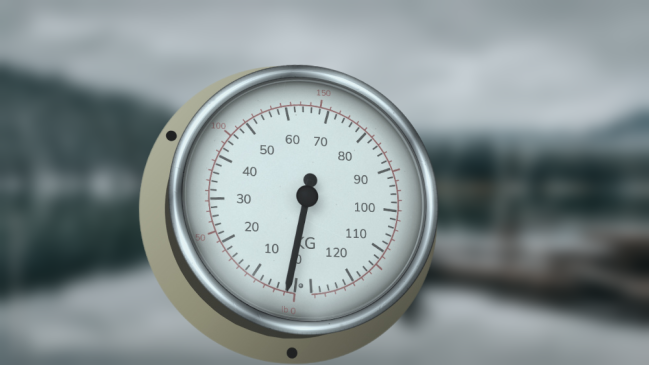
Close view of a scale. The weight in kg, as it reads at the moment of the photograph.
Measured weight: 2 kg
